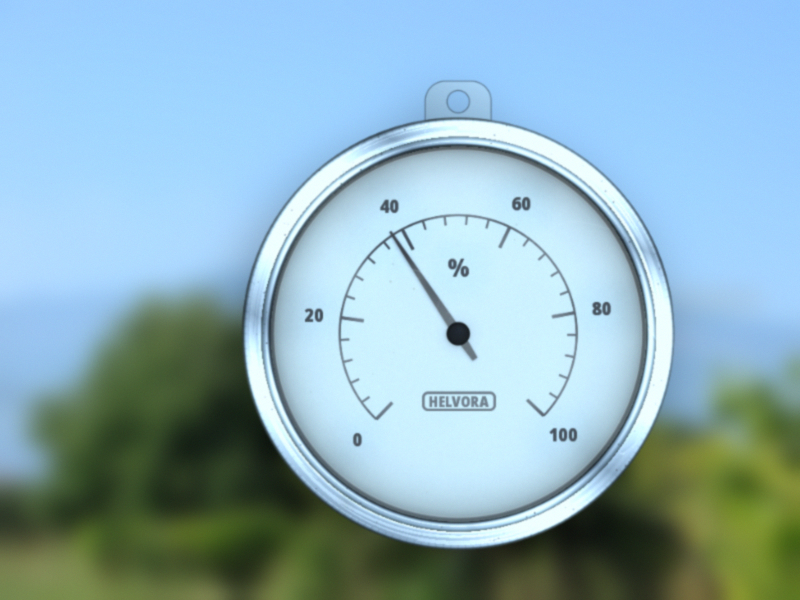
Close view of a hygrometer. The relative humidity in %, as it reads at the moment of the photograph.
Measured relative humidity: 38 %
